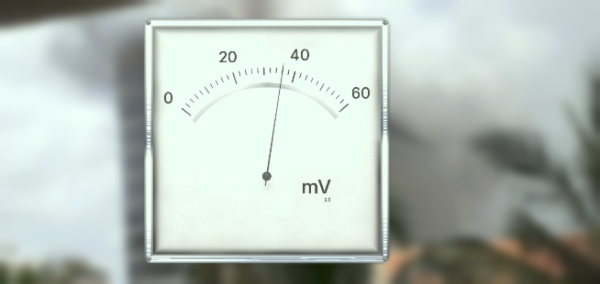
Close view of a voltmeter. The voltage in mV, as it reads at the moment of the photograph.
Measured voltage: 36 mV
